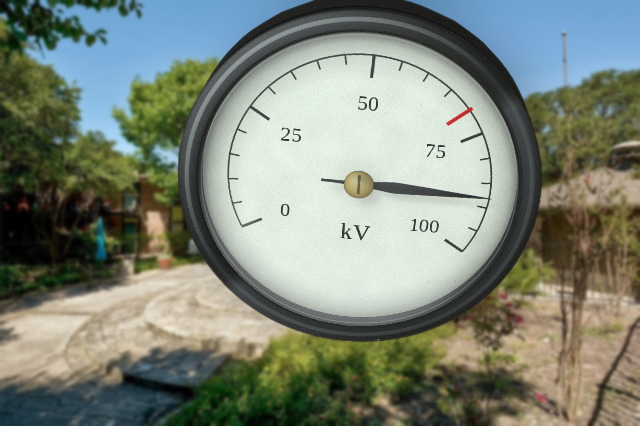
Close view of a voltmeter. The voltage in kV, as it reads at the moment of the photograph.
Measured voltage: 87.5 kV
